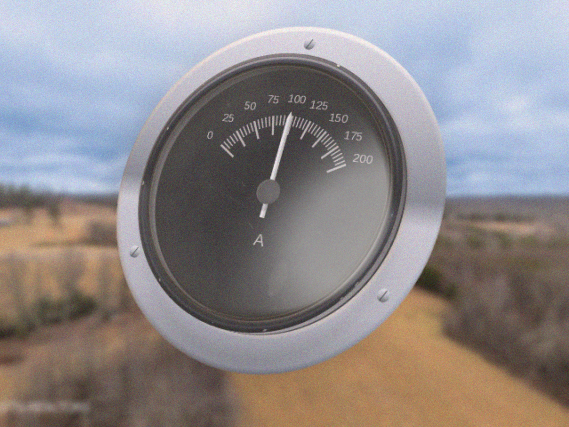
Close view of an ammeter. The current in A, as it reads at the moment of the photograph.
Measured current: 100 A
